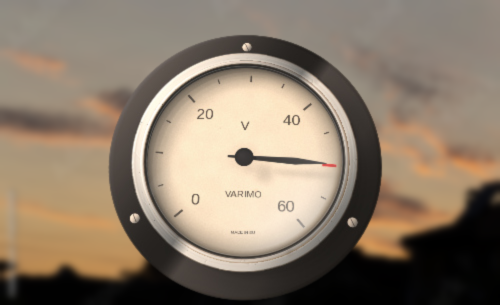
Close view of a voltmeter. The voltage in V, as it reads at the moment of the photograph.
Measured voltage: 50 V
